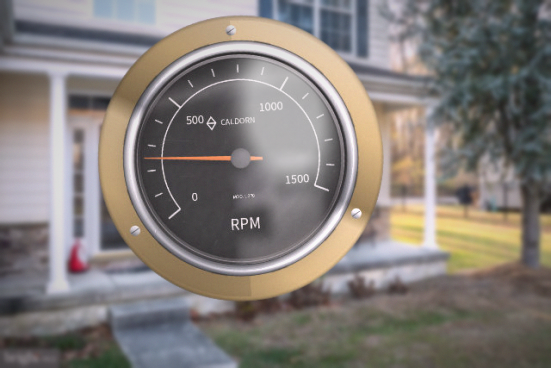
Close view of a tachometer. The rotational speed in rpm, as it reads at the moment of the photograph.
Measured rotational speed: 250 rpm
